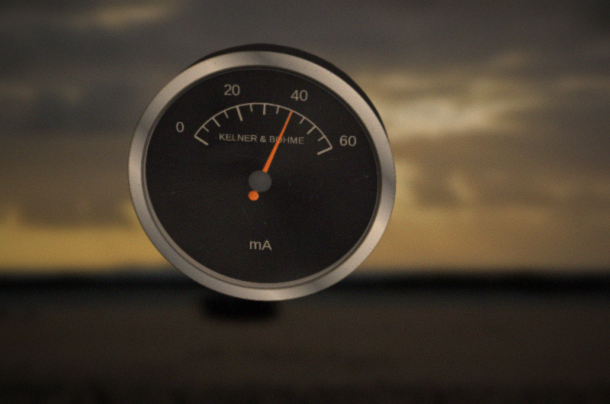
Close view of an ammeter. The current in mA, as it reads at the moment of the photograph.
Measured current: 40 mA
